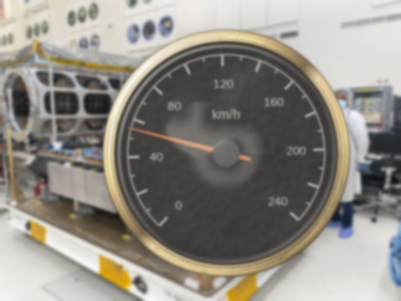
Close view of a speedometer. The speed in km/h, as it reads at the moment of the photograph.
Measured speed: 55 km/h
